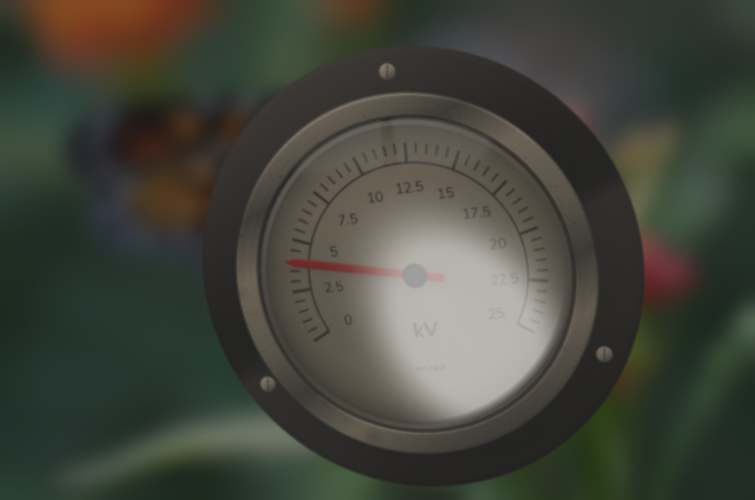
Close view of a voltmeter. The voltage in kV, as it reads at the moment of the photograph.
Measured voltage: 4 kV
